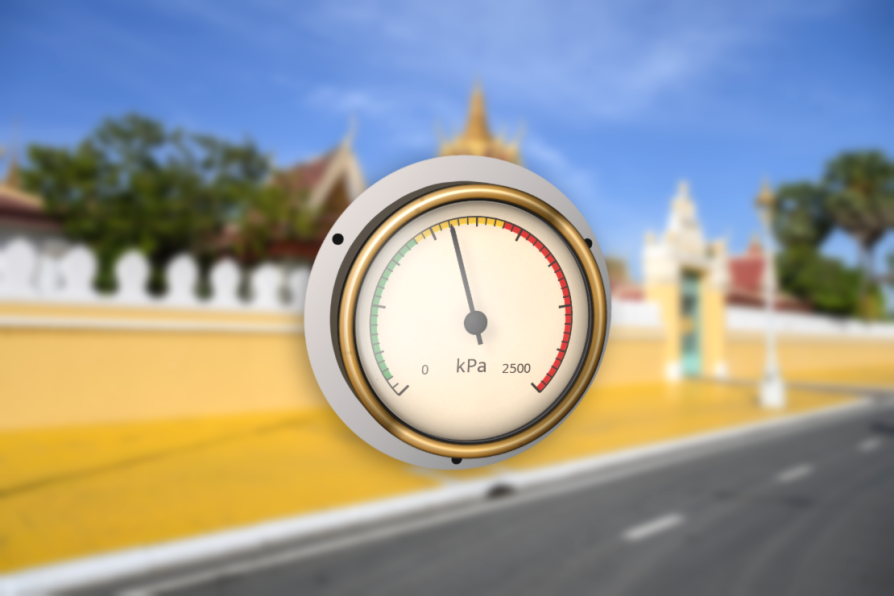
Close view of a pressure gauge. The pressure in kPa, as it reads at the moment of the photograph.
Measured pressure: 1100 kPa
